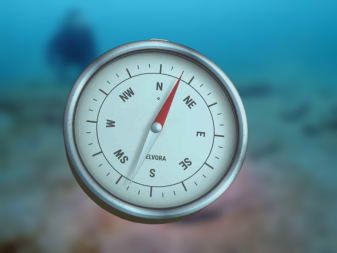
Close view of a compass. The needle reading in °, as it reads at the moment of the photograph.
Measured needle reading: 20 °
